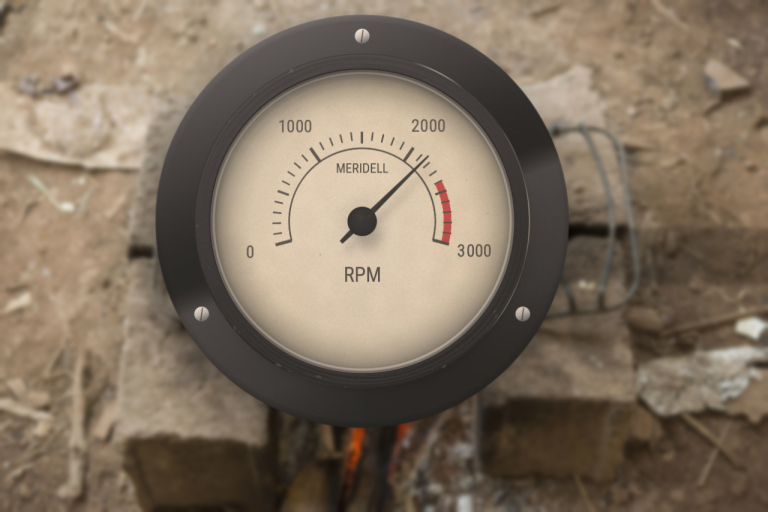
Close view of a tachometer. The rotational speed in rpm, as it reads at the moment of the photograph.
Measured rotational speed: 2150 rpm
